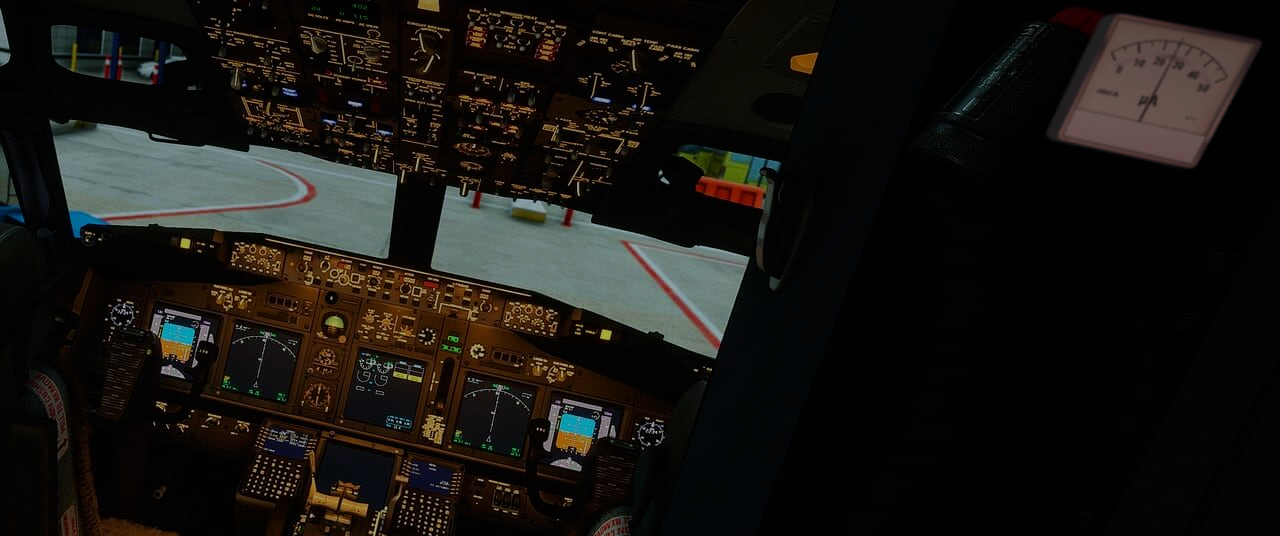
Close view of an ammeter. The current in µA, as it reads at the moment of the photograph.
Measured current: 25 µA
